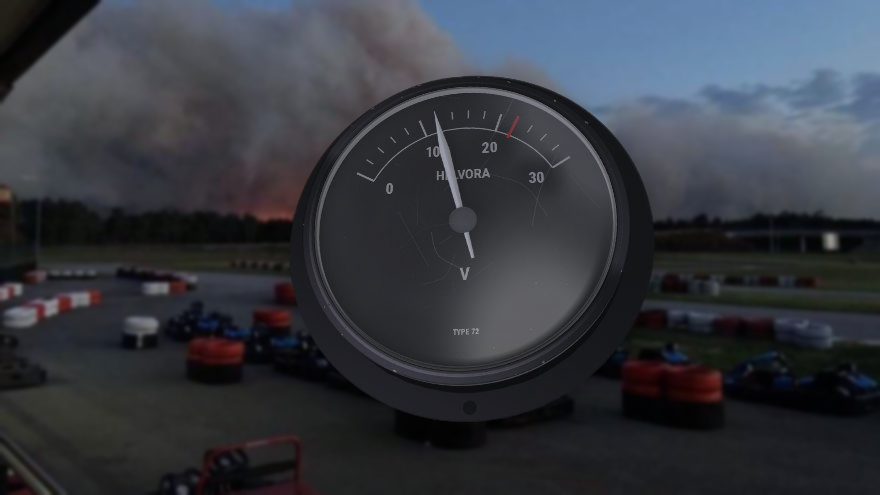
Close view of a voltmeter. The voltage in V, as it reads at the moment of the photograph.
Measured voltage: 12 V
